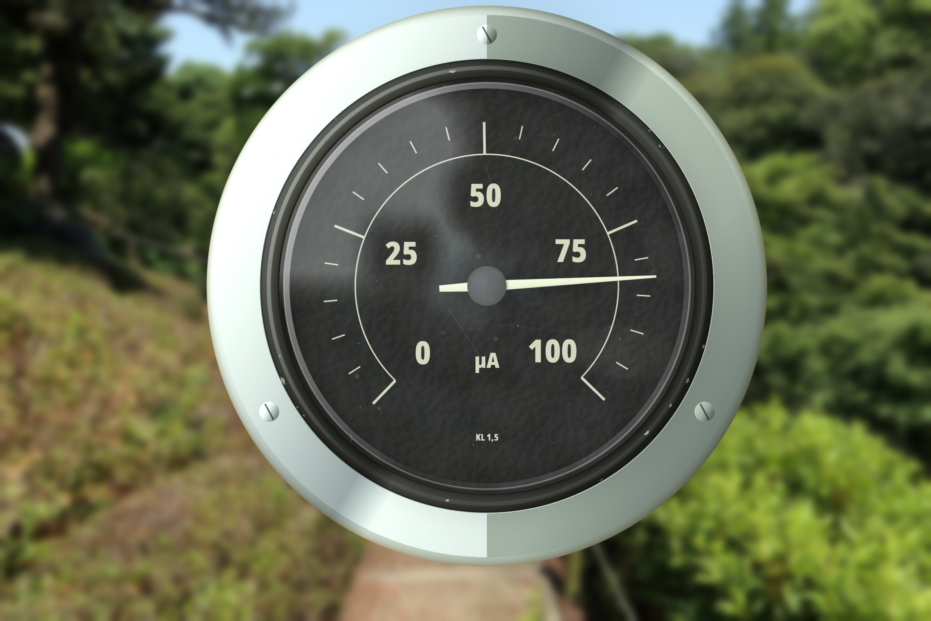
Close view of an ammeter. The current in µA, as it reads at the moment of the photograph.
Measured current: 82.5 µA
